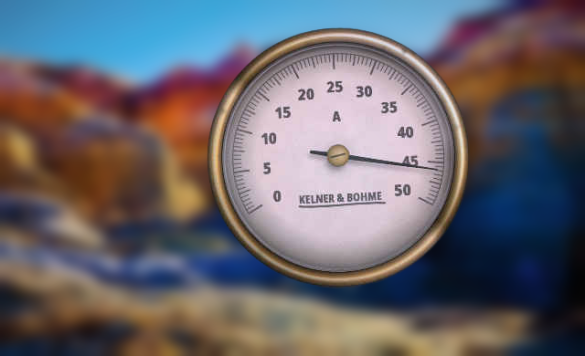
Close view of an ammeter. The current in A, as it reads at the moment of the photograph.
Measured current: 46 A
